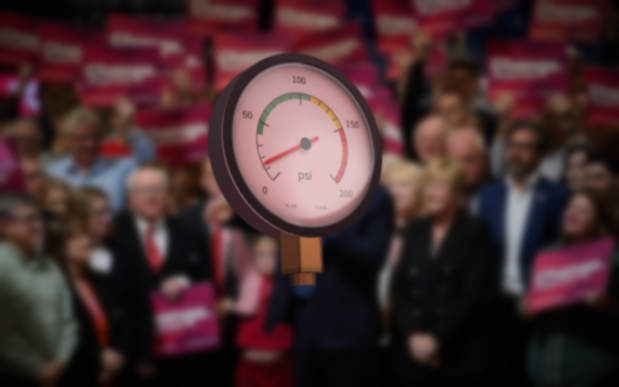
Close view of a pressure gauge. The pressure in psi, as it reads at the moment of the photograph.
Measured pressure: 15 psi
